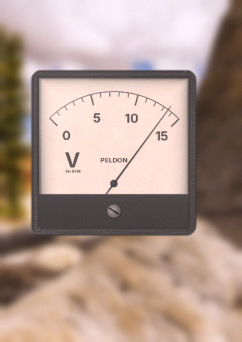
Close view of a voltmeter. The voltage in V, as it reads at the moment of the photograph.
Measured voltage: 13.5 V
